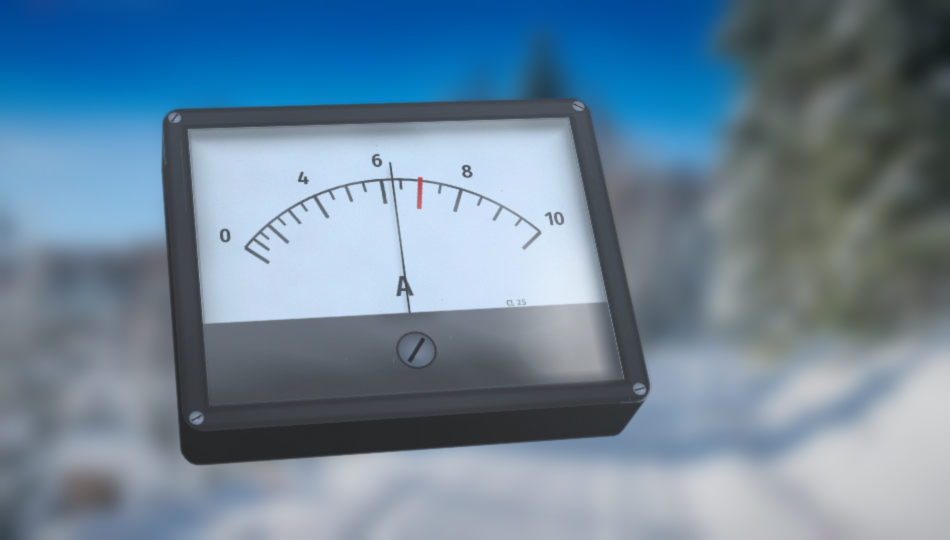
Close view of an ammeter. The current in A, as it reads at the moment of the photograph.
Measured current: 6.25 A
